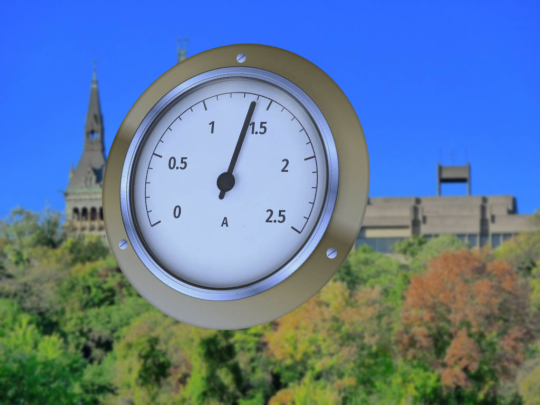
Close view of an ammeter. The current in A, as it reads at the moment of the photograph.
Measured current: 1.4 A
